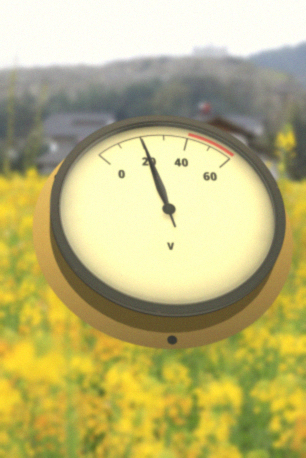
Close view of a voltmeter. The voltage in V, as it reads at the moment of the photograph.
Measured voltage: 20 V
